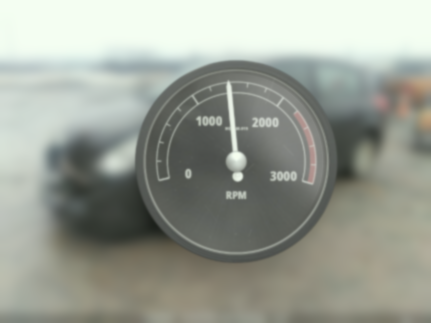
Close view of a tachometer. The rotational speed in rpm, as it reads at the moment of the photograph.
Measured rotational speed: 1400 rpm
